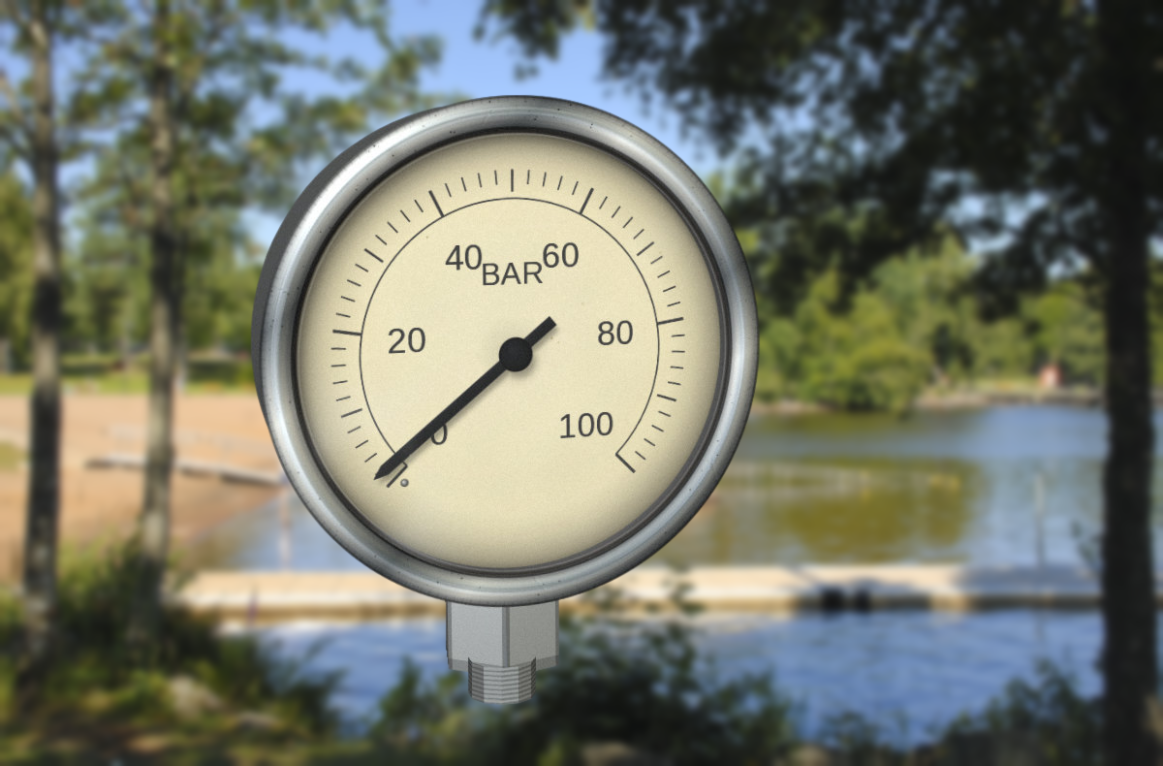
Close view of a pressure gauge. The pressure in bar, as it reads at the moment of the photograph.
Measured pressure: 2 bar
